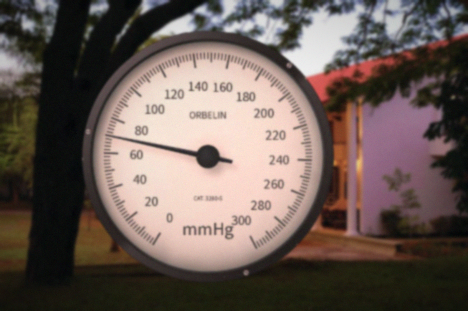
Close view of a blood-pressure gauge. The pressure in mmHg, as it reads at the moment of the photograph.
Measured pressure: 70 mmHg
